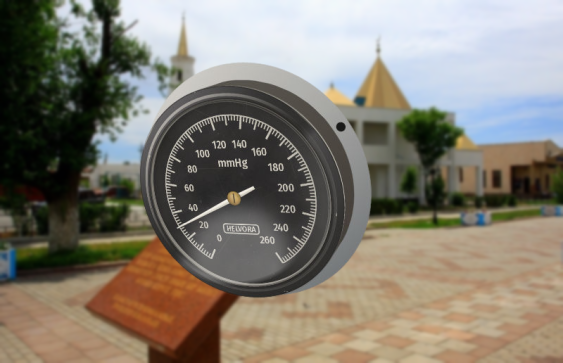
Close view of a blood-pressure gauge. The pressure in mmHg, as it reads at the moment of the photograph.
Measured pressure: 30 mmHg
